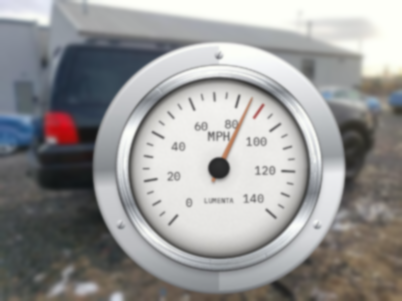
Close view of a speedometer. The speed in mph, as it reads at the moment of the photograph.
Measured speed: 85 mph
